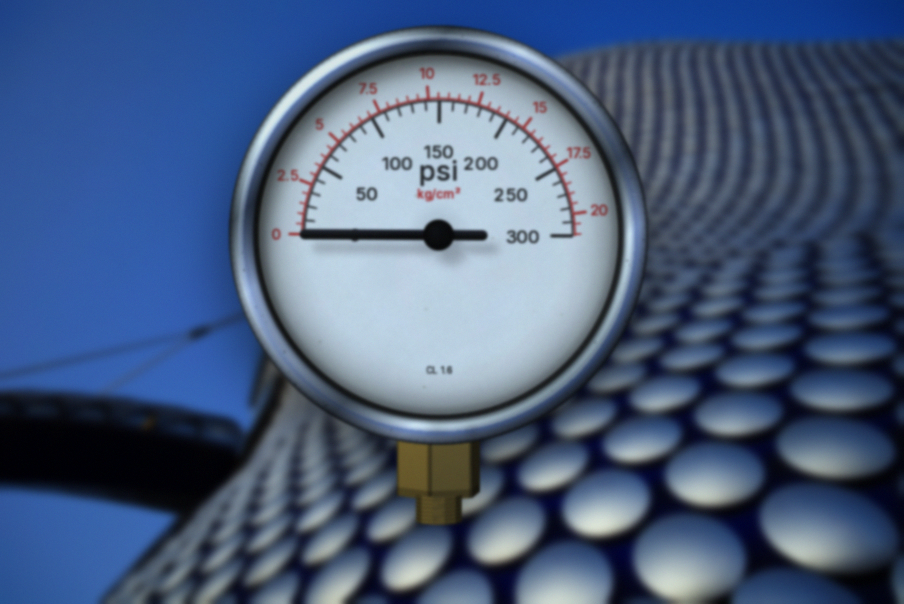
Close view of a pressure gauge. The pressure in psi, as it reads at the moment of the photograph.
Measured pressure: 0 psi
